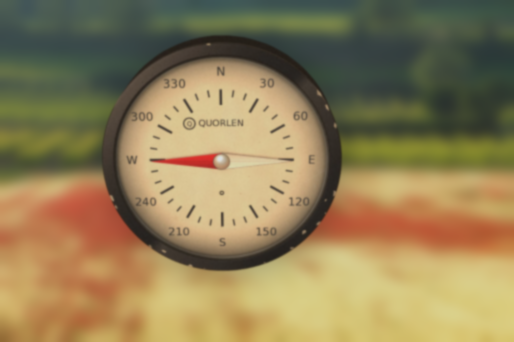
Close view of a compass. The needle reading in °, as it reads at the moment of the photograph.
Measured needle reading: 270 °
